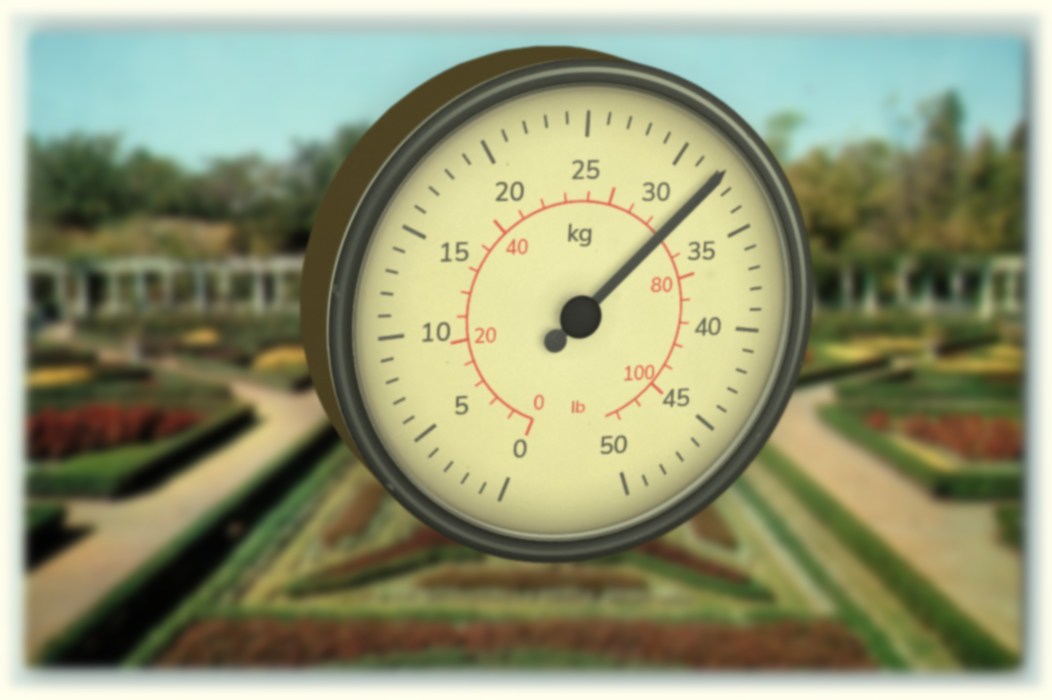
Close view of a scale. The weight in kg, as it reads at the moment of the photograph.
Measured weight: 32 kg
